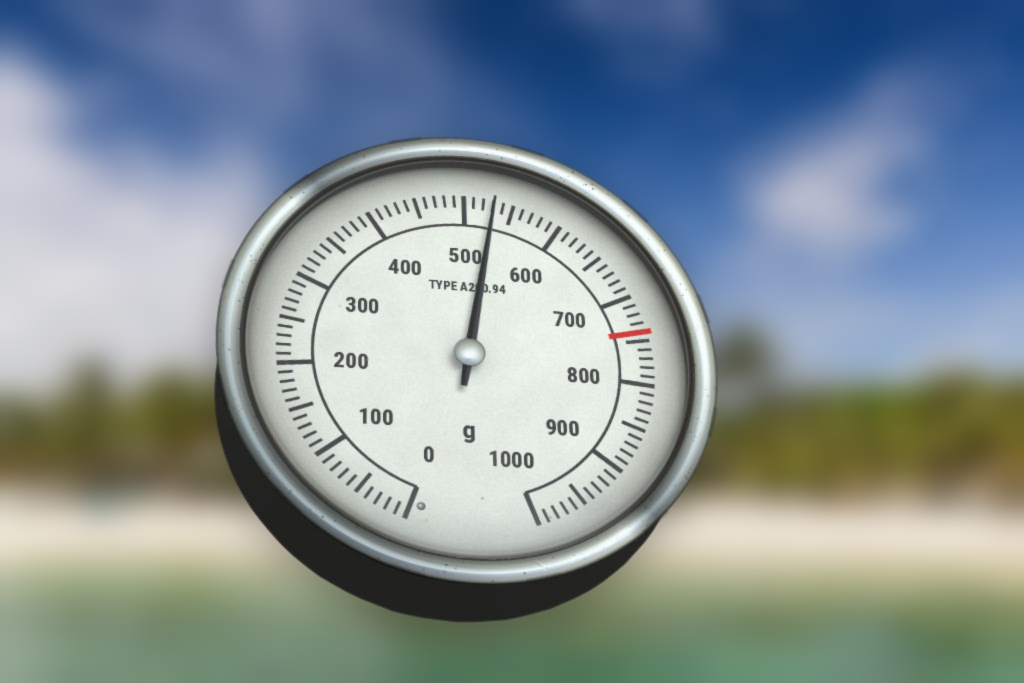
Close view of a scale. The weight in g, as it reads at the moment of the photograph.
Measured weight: 530 g
